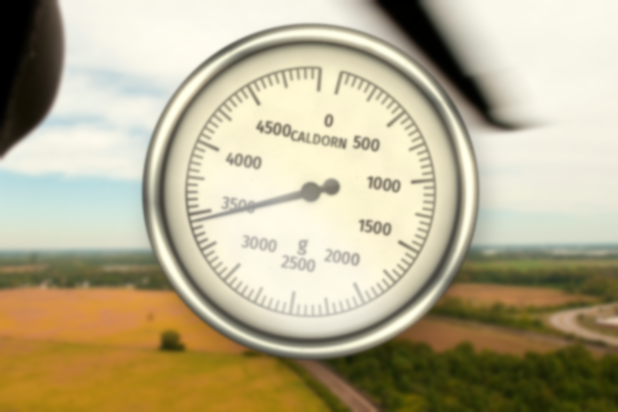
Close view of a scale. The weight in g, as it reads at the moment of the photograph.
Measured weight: 3450 g
